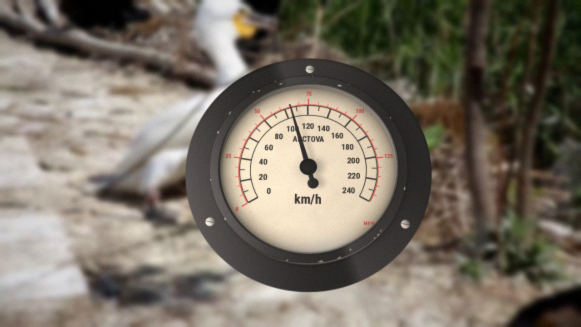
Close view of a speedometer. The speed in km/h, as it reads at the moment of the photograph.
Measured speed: 105 km/h
